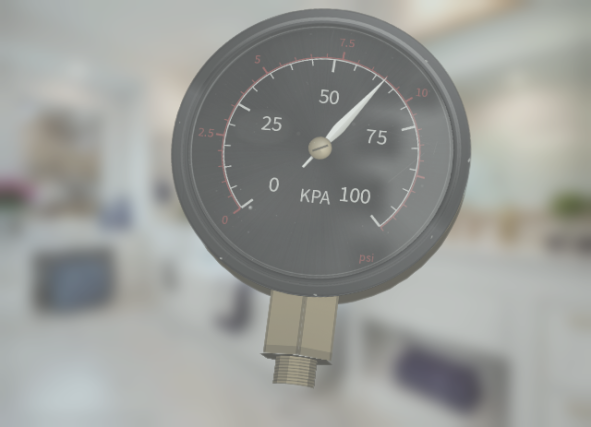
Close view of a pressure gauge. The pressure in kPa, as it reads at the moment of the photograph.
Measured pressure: 62.5 kPa
